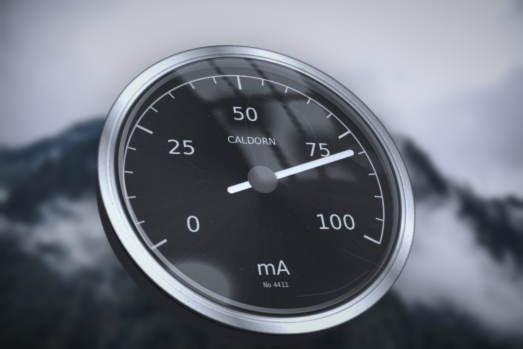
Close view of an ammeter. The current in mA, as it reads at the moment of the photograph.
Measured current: 80 mA
